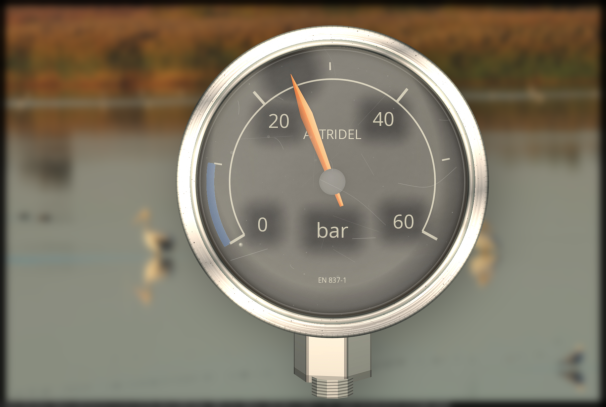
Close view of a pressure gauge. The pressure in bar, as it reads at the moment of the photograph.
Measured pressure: 25 bar
